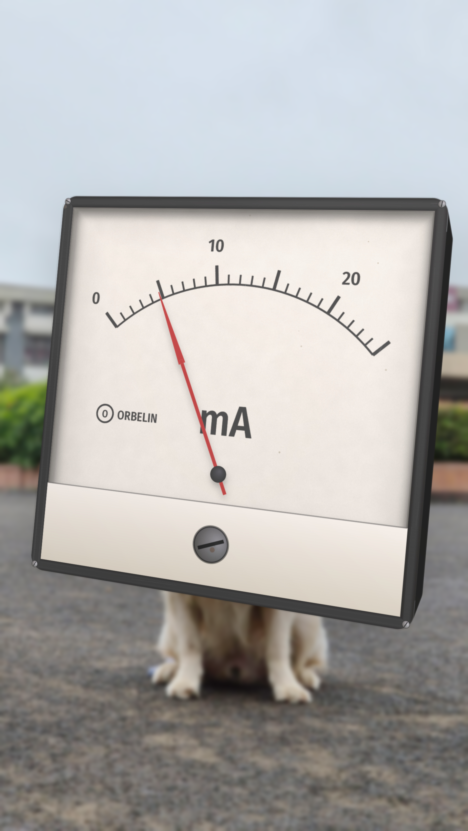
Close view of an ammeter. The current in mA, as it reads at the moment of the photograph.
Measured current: 5 mA
